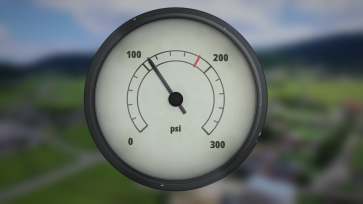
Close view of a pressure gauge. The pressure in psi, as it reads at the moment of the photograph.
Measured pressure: 110 psi
